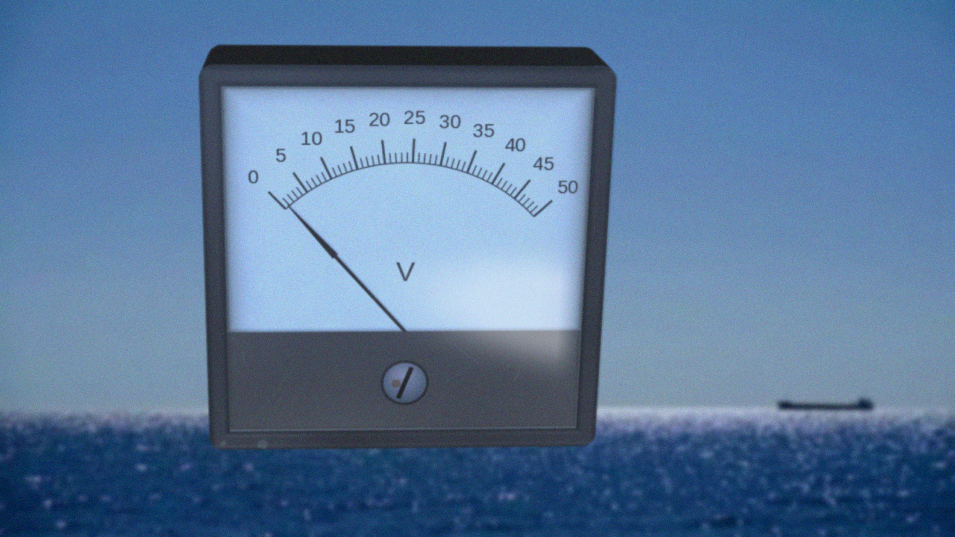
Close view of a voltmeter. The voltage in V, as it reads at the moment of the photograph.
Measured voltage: 1 V
